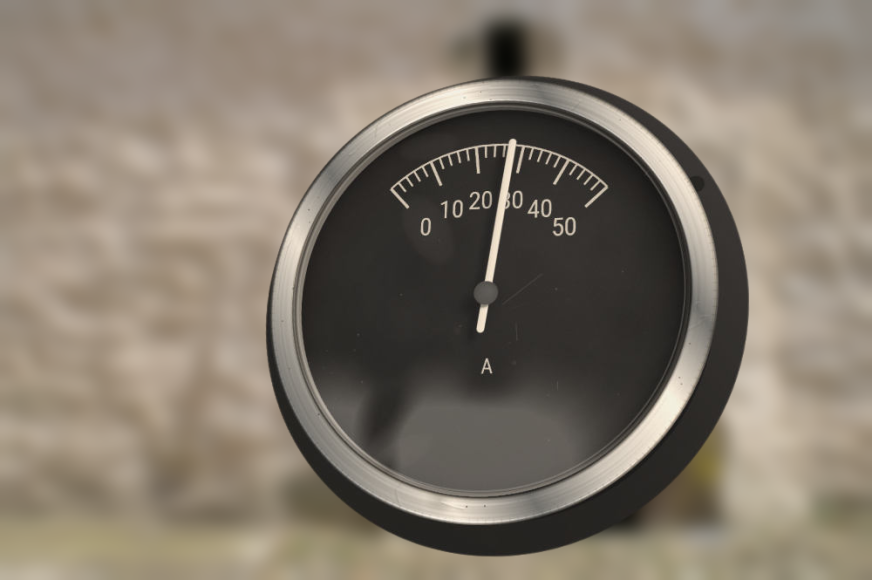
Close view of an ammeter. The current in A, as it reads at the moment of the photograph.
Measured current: 28 A
